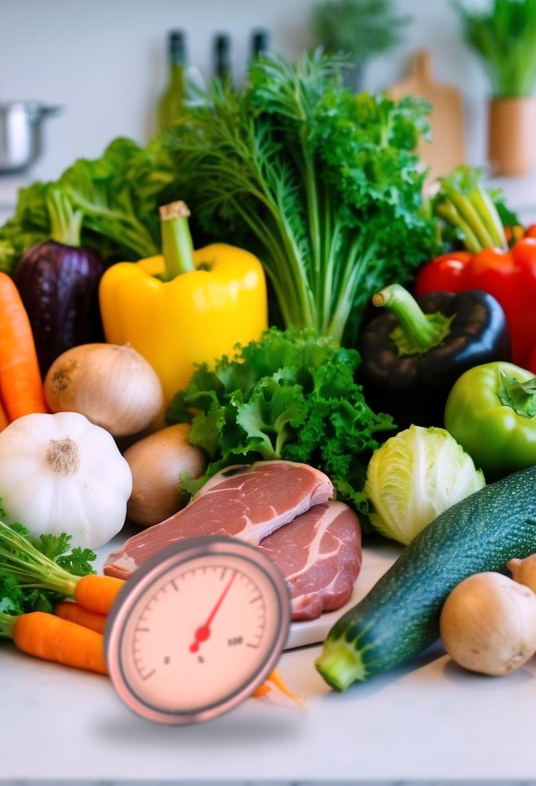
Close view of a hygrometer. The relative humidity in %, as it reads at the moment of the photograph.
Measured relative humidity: 64 %
